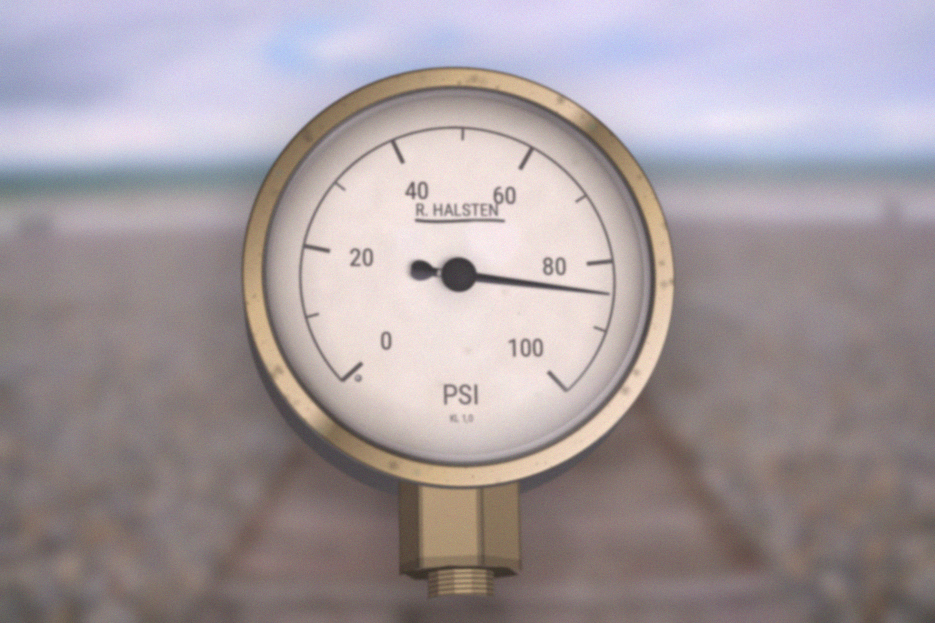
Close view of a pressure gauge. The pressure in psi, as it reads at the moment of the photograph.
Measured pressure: 85 psi
